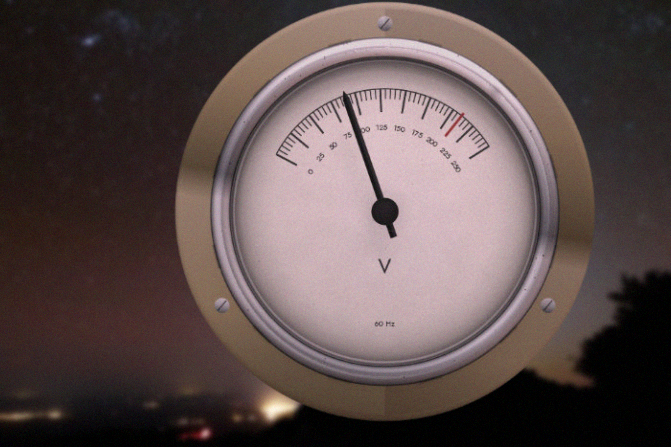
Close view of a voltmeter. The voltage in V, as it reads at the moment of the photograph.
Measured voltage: 90 V
